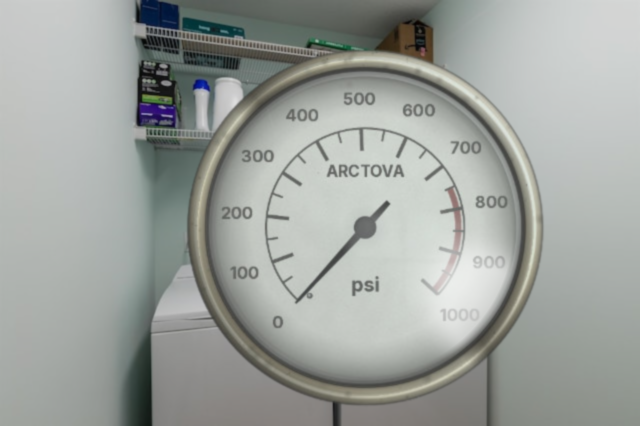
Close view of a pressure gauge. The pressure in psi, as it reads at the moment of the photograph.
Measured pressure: 0 psi
